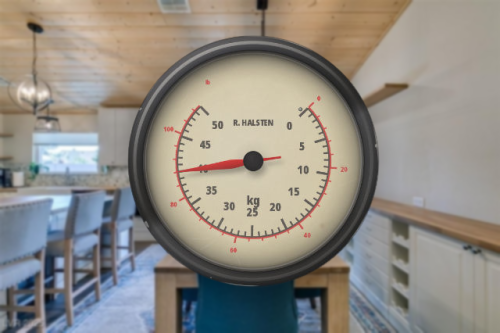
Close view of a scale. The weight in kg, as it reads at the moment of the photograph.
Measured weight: 40 kg
